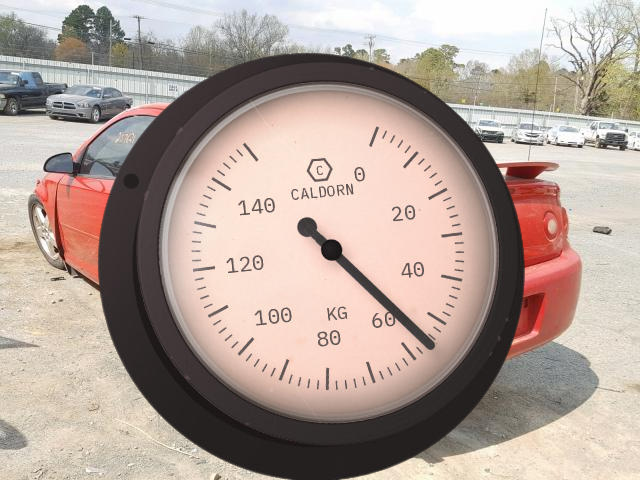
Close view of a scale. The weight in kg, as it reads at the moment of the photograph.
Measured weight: 56 kg
